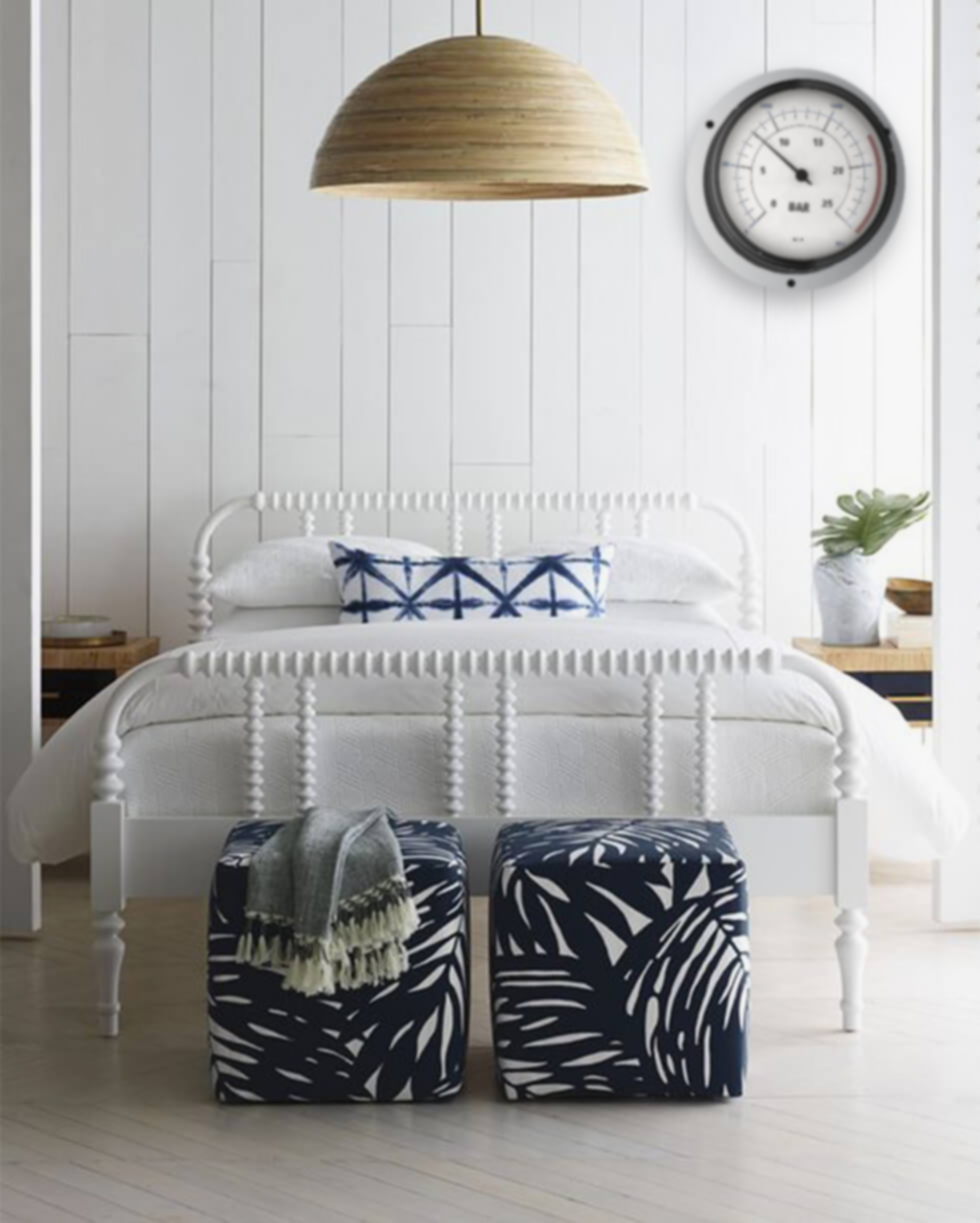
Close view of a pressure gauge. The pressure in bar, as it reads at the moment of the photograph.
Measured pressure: 8 bar
